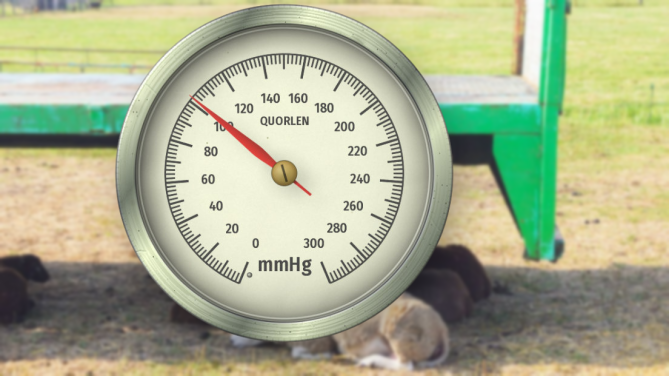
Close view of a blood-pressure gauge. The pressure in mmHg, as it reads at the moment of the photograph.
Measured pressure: 102 mmHg
